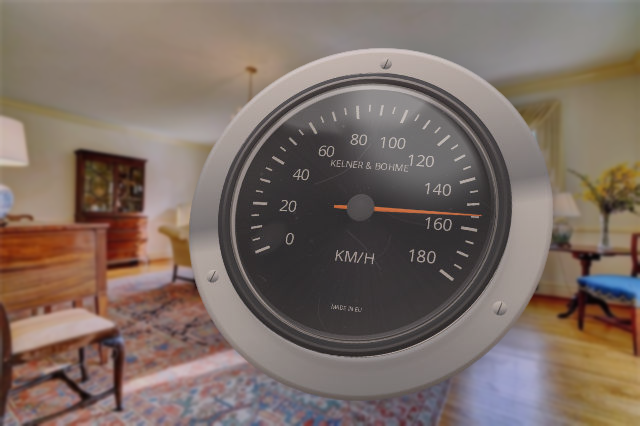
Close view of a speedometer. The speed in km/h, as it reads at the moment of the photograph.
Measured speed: 155 km/h
